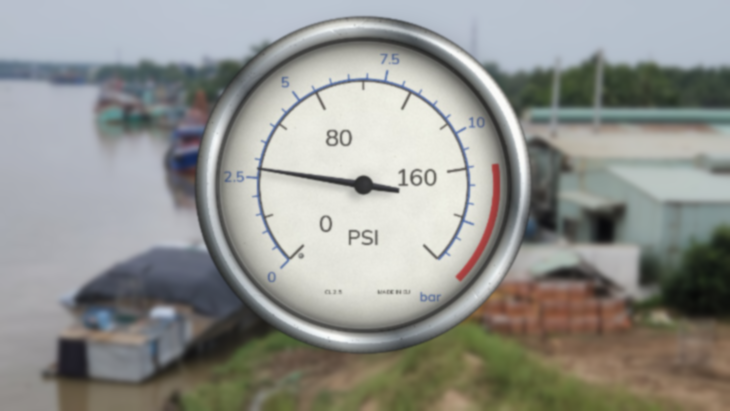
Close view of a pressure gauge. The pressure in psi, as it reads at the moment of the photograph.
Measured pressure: 40 psi
